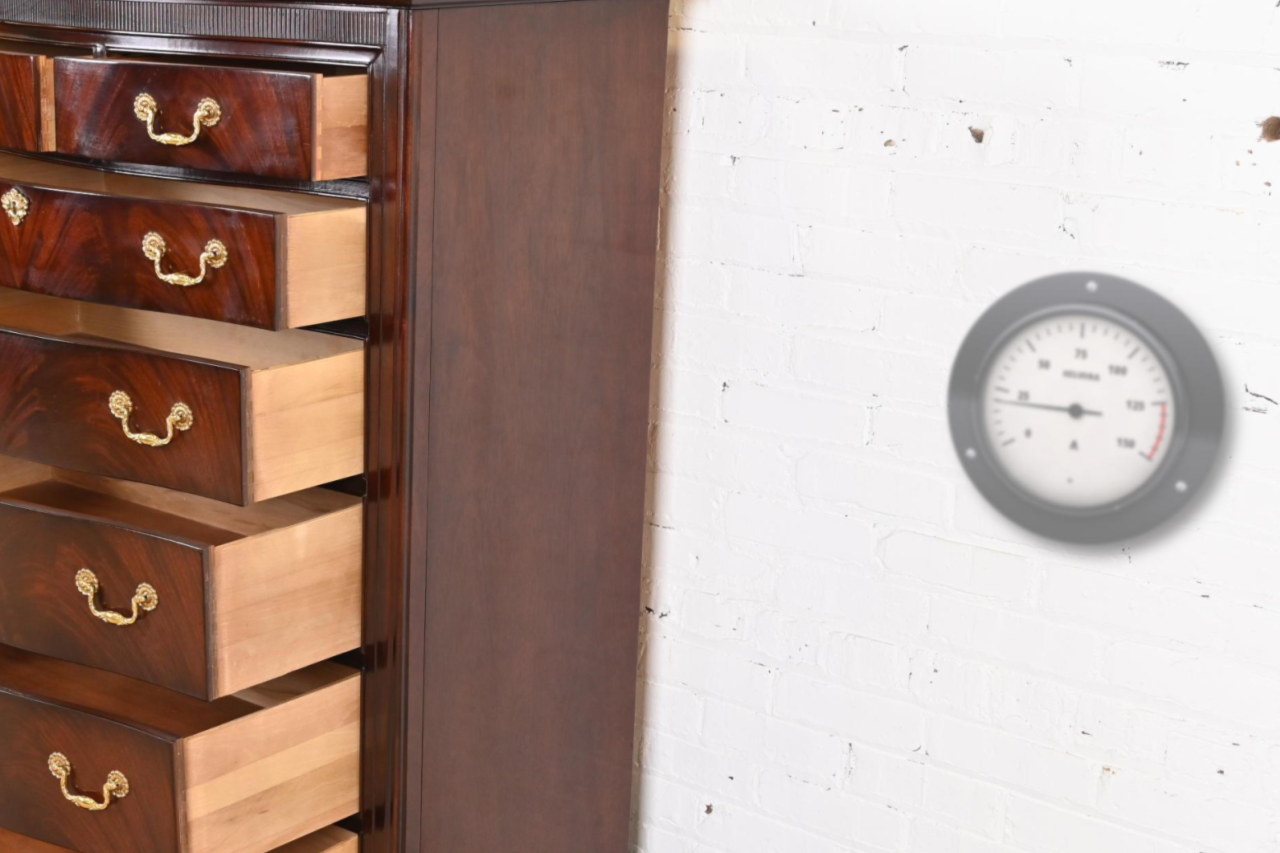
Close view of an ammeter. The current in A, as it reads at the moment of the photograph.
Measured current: 20 A
